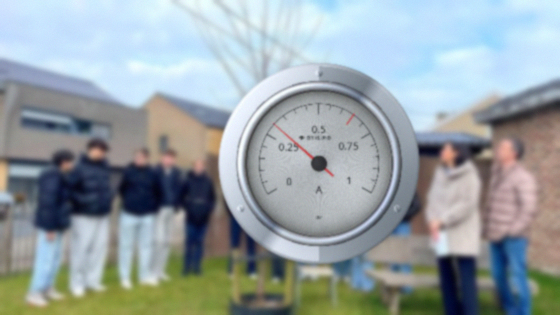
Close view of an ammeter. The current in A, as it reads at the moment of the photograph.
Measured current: 0.3 A
